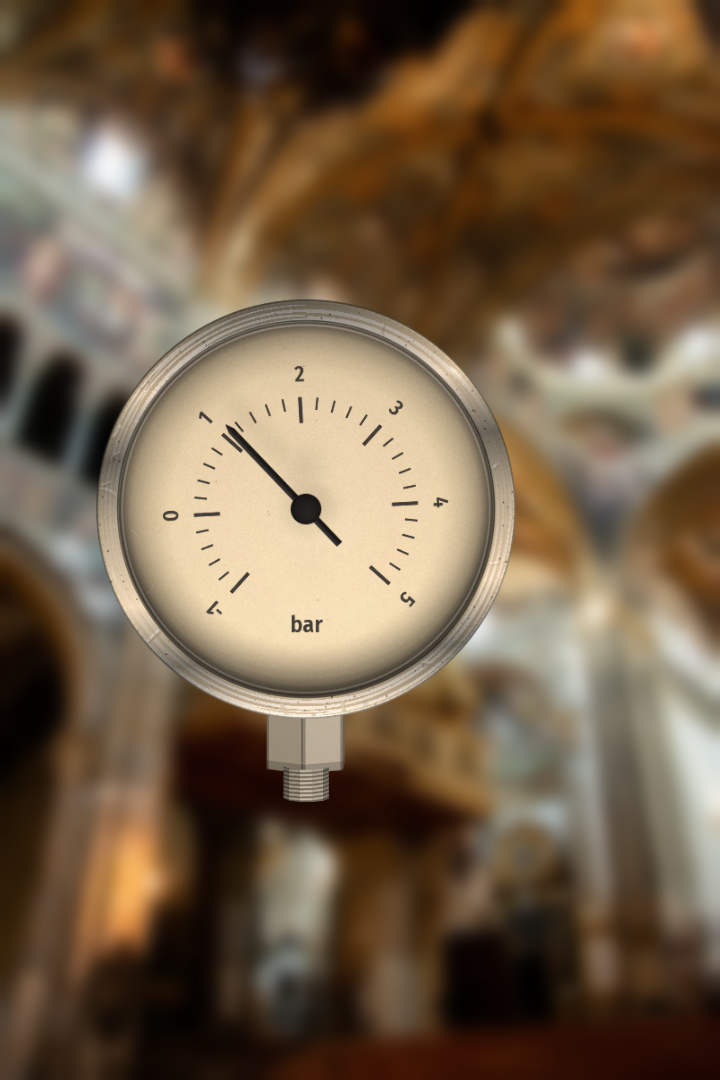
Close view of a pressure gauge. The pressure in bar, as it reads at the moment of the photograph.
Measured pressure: 1.1 bar
